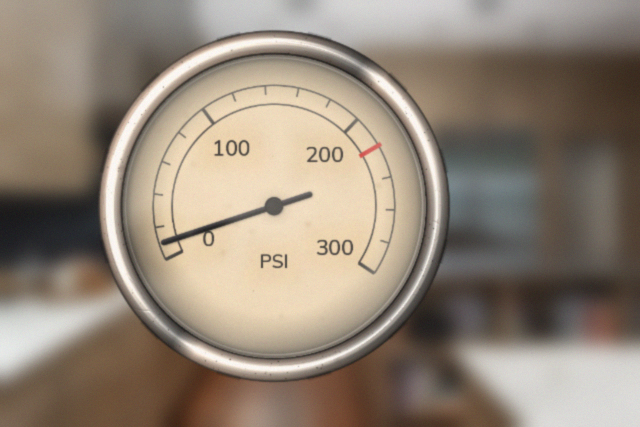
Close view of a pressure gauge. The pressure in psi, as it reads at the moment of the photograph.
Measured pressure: 10 psi
